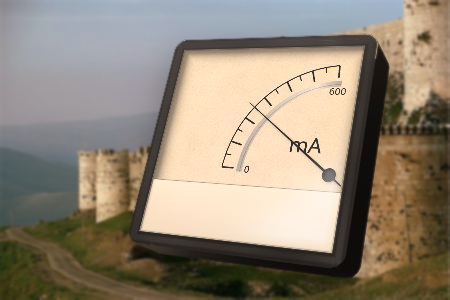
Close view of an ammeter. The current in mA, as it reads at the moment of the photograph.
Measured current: 250 mA
